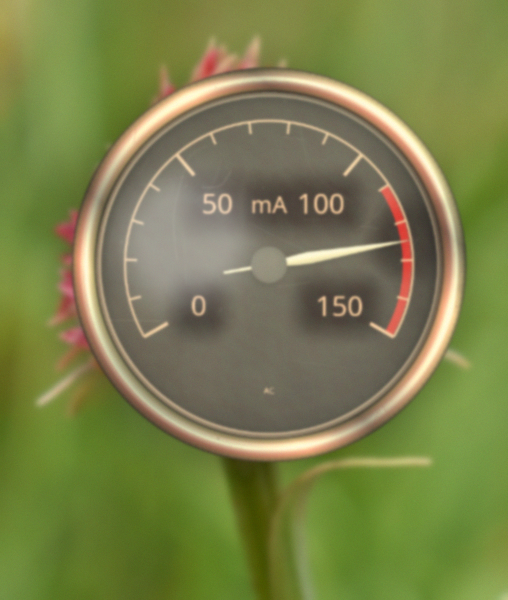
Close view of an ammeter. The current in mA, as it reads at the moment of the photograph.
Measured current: 125 mA
